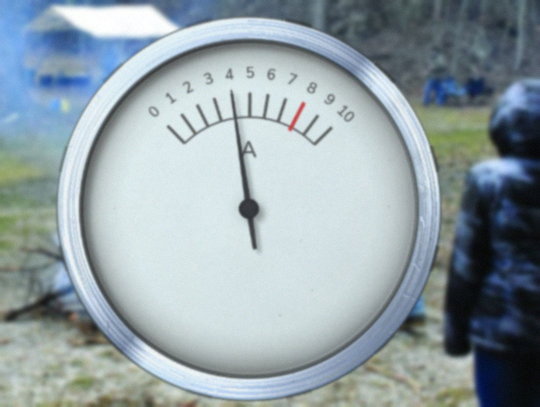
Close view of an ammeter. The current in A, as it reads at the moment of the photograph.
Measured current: 4 A
